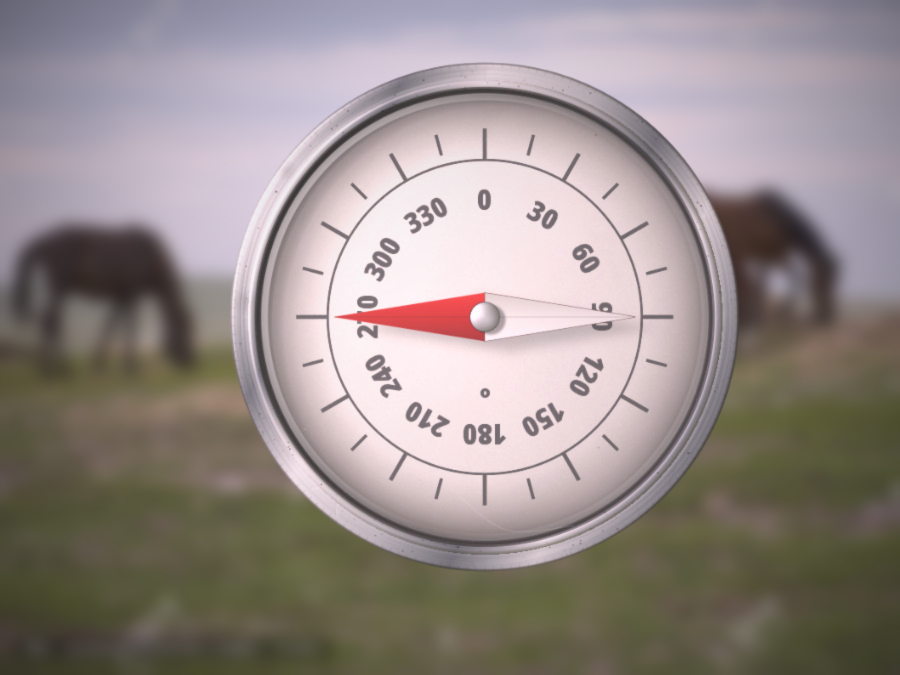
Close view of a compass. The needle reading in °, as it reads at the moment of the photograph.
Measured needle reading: 270 °
